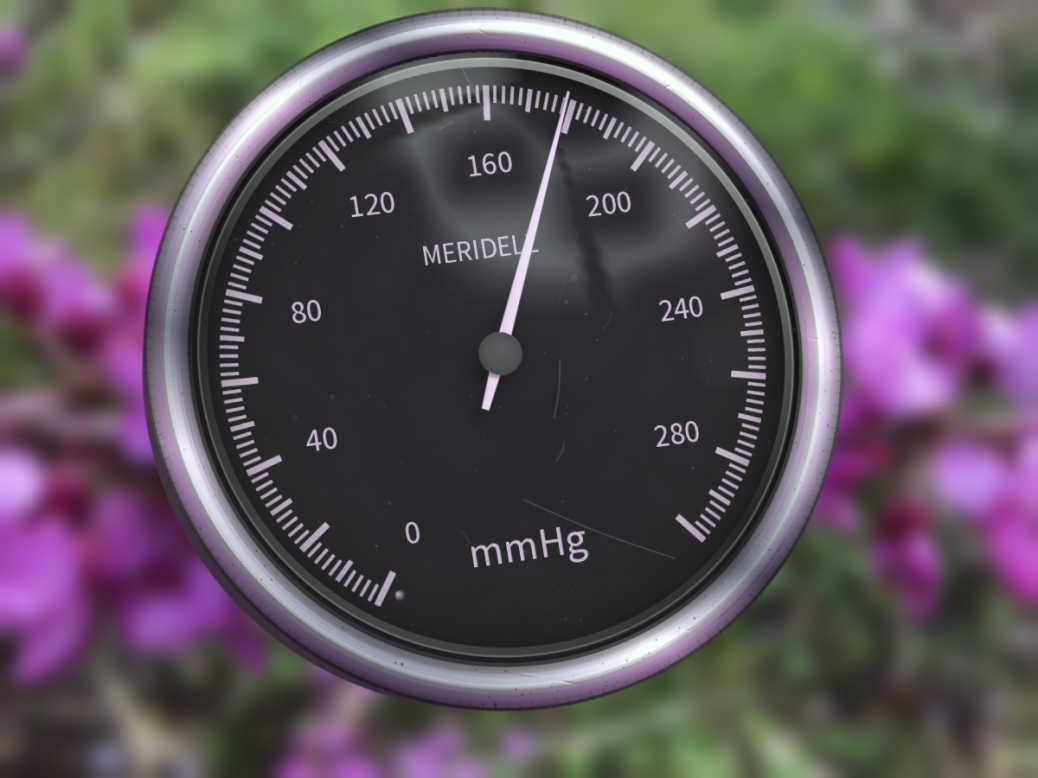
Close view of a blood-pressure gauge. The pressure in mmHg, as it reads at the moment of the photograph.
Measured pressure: 178 mmHg
